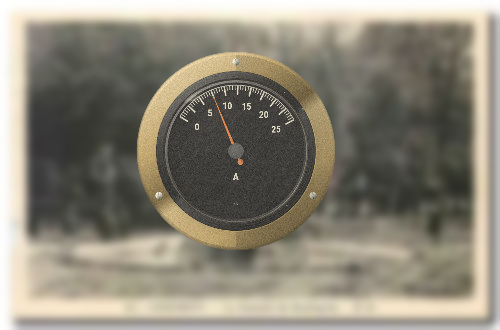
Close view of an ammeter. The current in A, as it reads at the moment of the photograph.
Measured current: 7.5 A
